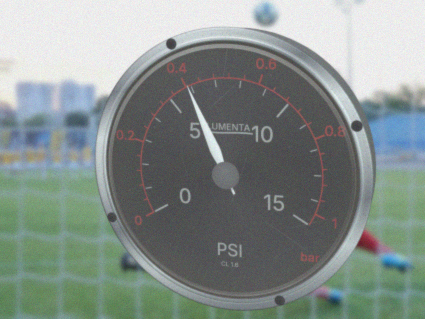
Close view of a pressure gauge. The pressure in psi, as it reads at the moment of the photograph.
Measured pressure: 6 psi
